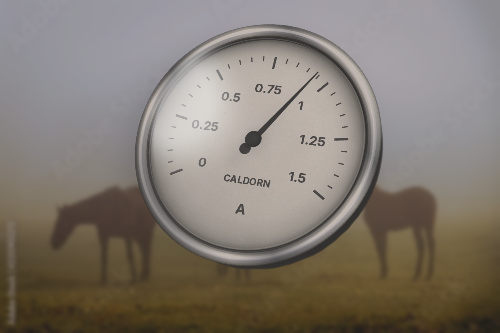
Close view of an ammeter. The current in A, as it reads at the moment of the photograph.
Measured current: 0.95 A
